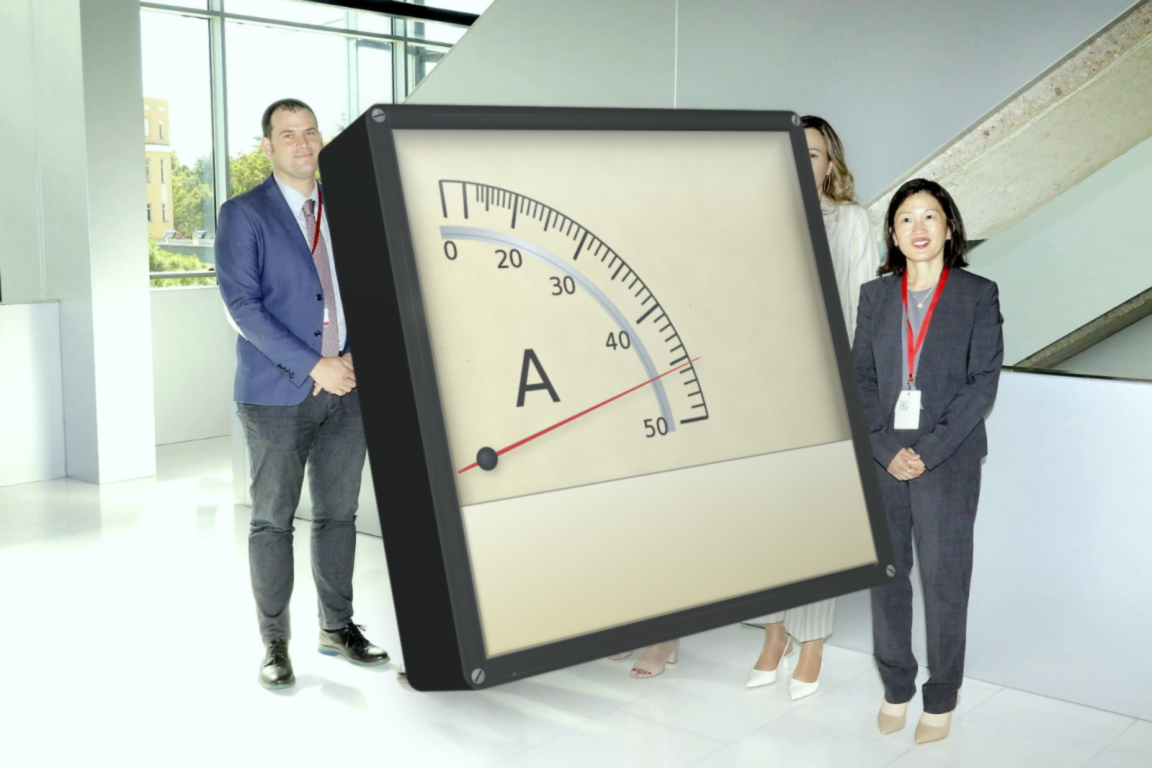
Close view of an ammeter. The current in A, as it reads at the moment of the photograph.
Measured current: 45.5 A
